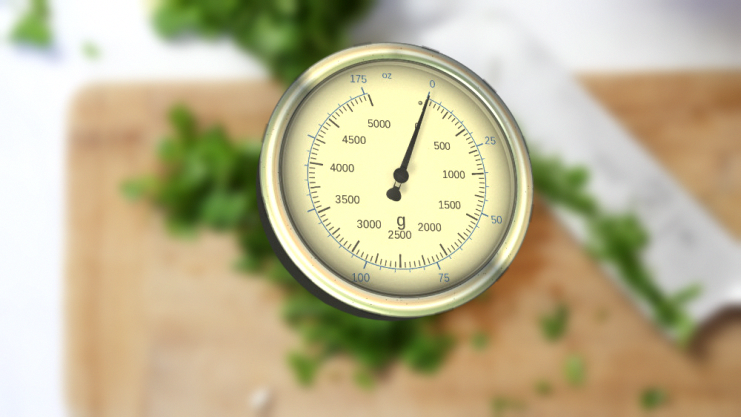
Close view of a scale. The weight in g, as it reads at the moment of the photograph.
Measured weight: 0 g
